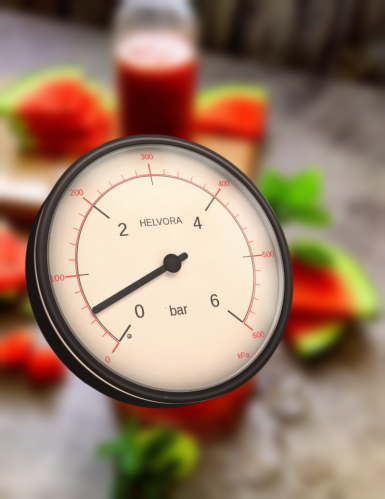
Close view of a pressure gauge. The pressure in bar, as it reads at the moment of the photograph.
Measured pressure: 0.5 bar
